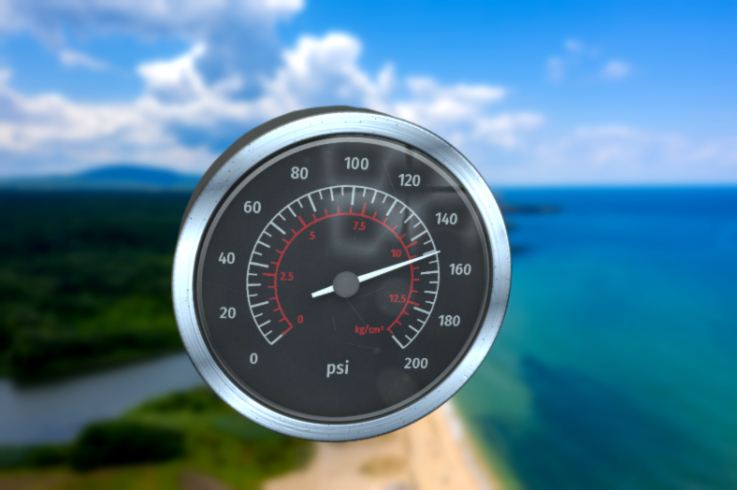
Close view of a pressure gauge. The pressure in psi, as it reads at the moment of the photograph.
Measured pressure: 150 psi
